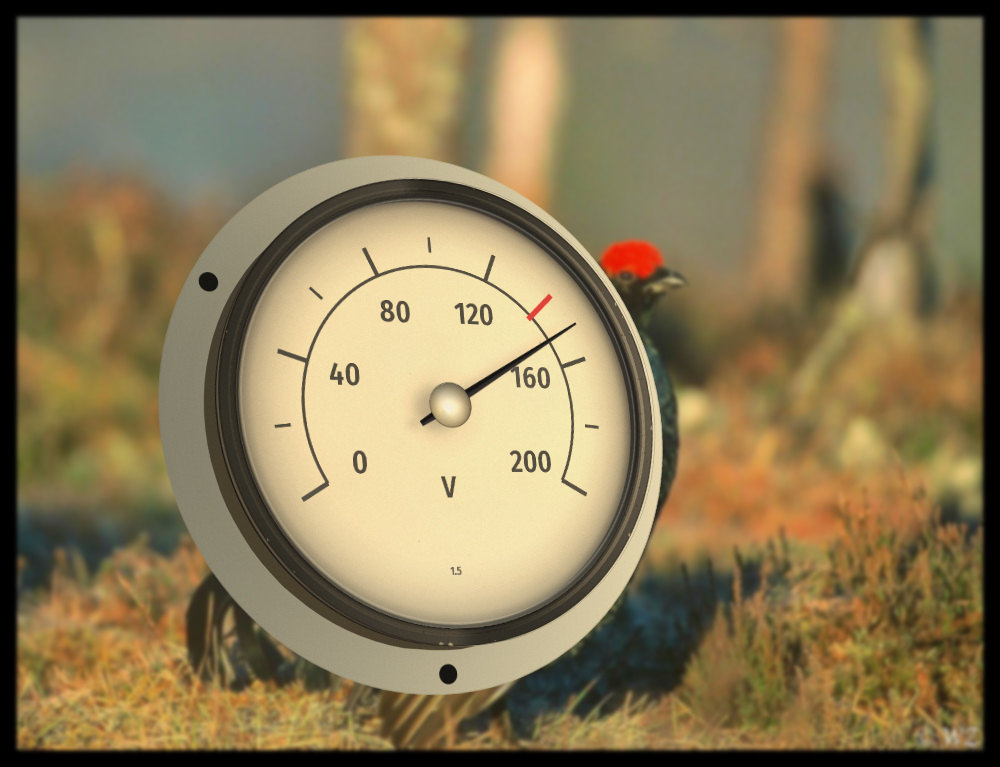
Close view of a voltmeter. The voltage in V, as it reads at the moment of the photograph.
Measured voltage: 150 V
